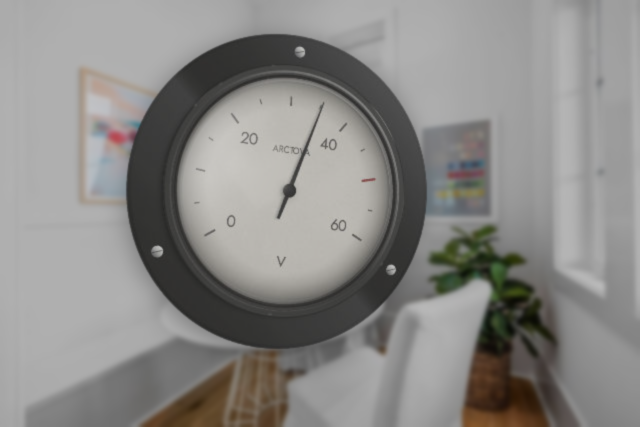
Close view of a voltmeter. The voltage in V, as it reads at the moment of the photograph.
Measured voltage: 35 V
